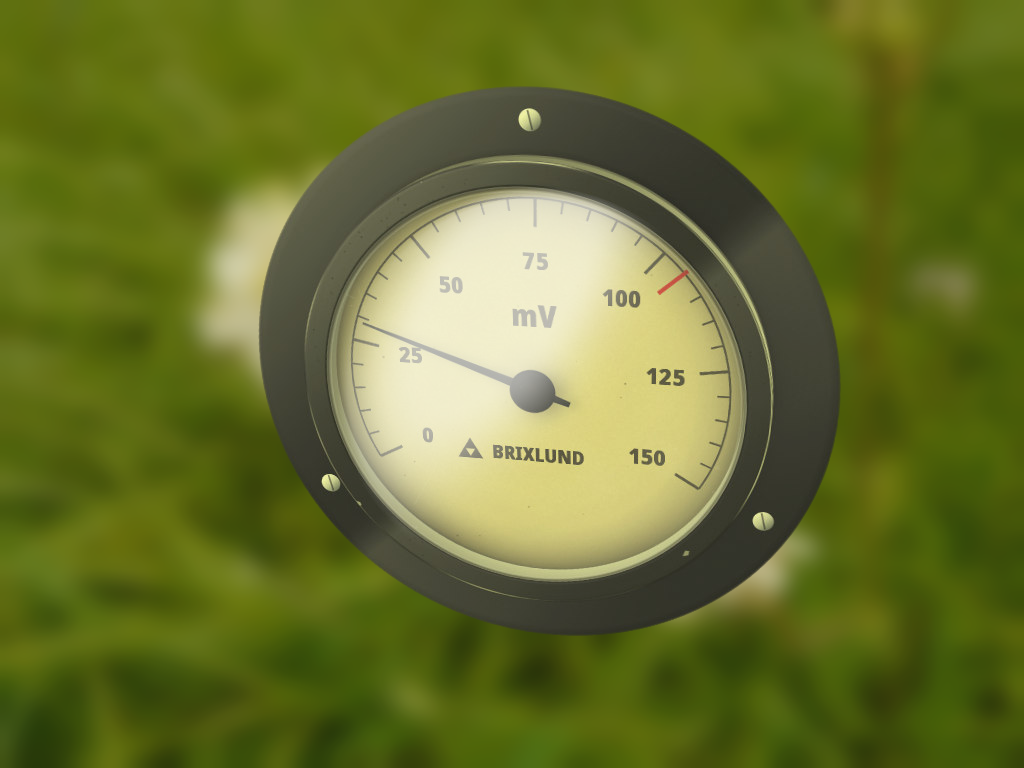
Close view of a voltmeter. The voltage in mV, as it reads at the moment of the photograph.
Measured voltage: 30 mV
